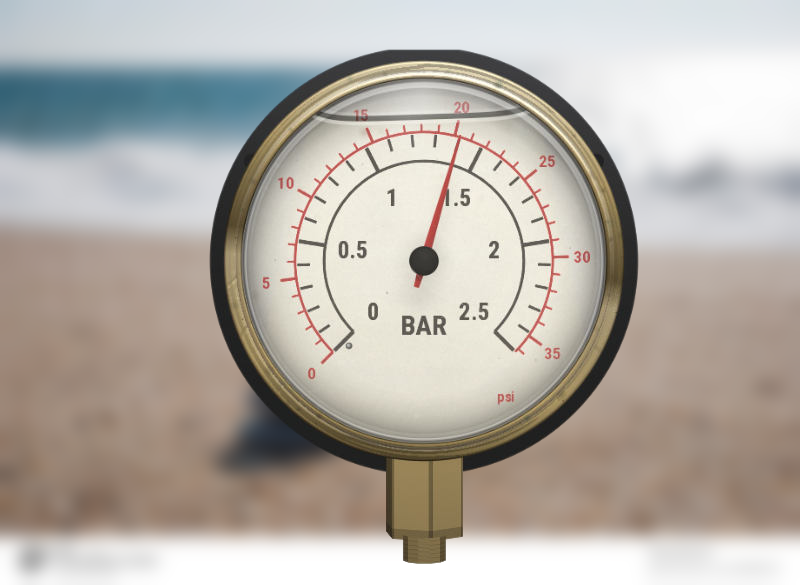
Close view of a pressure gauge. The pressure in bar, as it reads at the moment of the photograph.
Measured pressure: 1.4 bar
